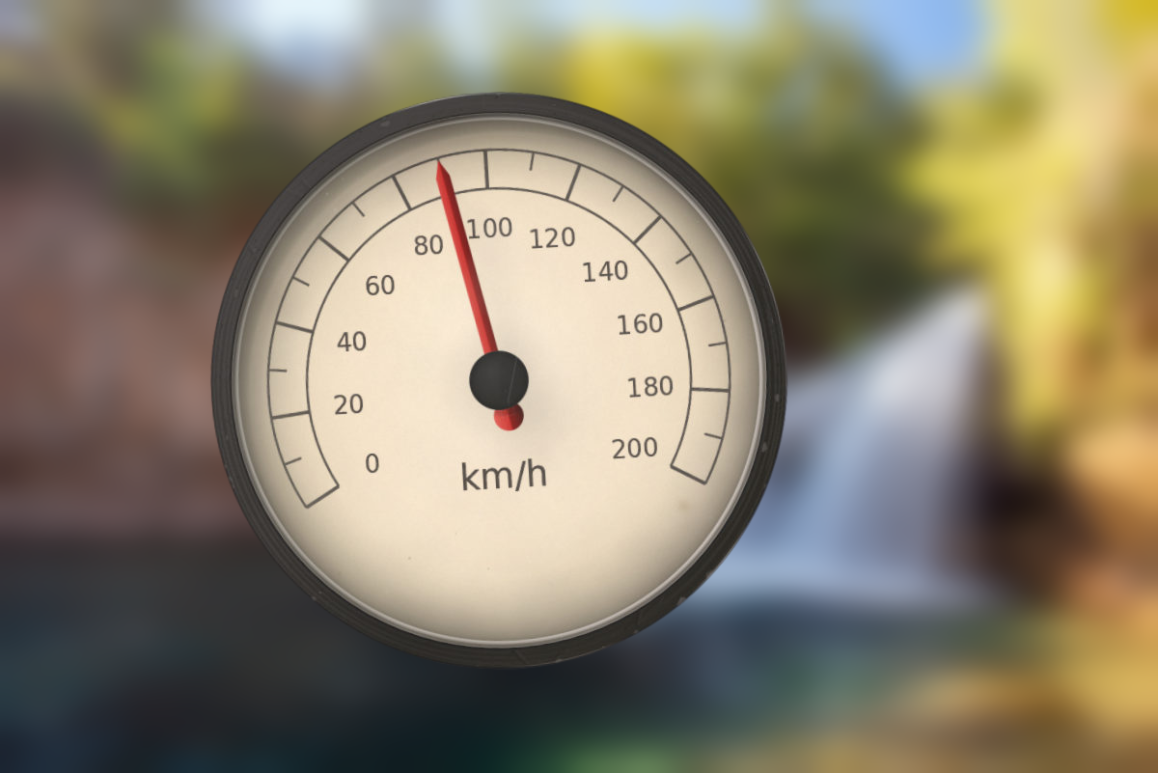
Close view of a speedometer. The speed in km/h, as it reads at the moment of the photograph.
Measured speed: 90 km/h
